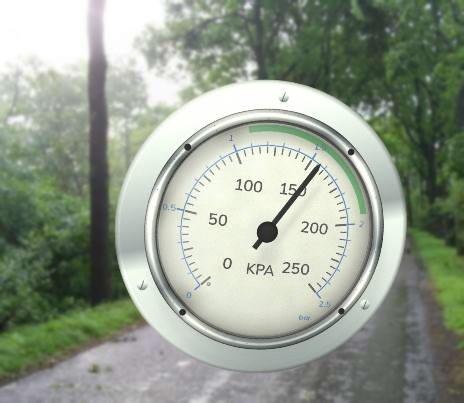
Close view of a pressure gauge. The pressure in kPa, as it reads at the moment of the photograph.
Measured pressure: 155 kPa
